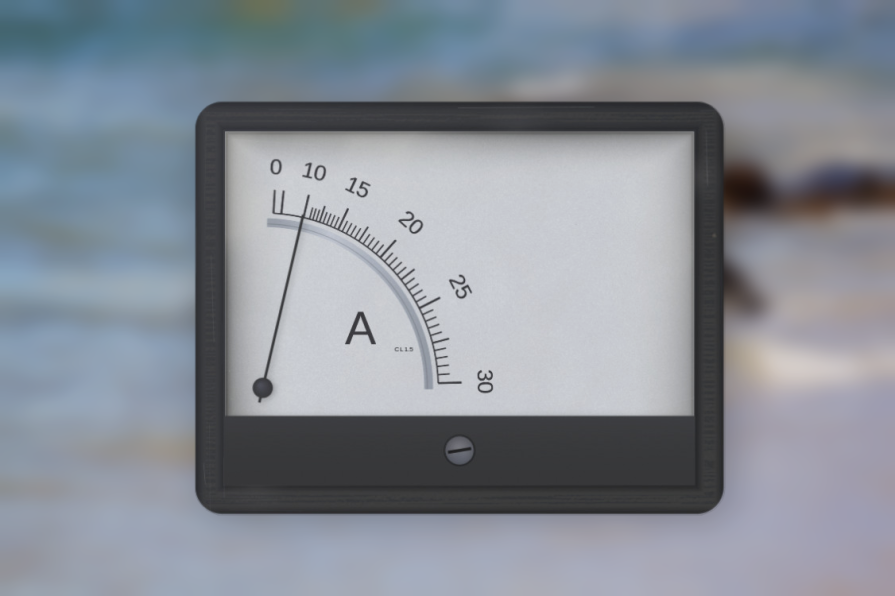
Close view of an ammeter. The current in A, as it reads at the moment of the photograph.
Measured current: 10 A
